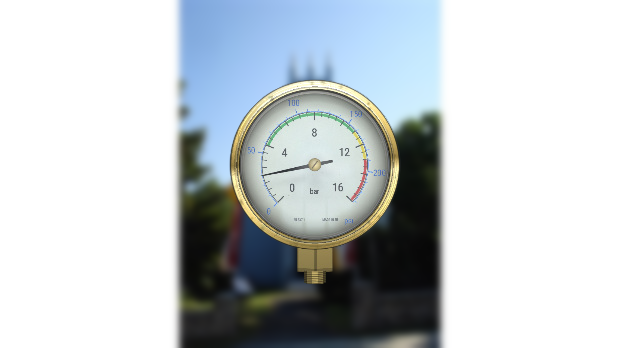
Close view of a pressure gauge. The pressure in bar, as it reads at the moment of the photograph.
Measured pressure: 2 bar
